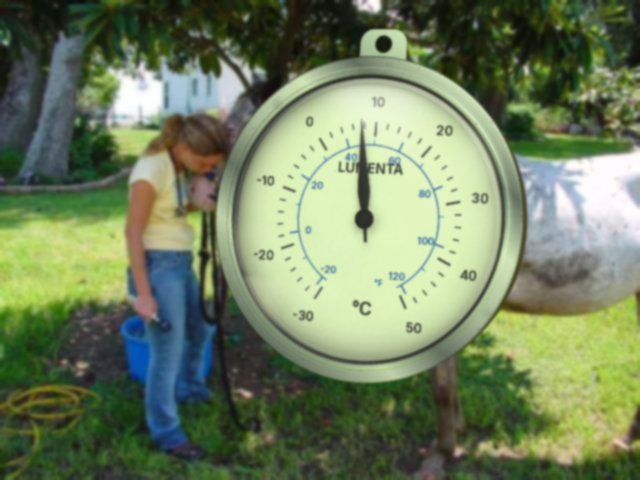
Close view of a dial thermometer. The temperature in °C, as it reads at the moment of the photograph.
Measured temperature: 8 °C
